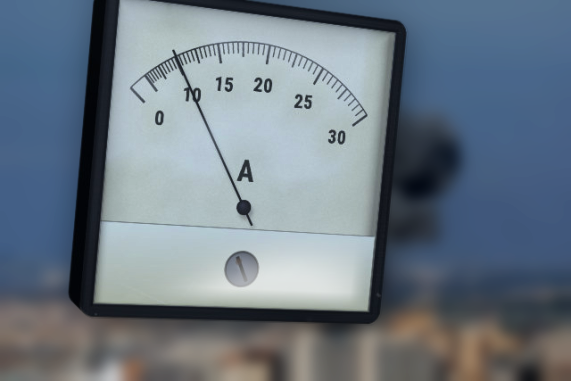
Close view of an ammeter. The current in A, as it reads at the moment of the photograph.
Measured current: 10 A
